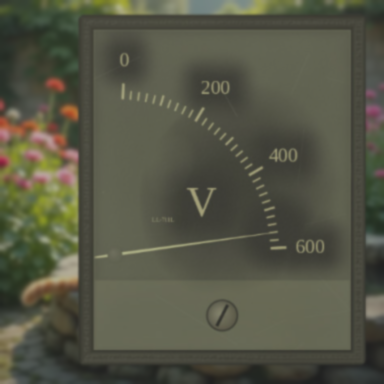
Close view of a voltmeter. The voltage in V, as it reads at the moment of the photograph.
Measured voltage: 560 V
